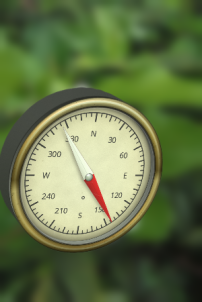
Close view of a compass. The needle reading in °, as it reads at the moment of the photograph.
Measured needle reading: 145 °
